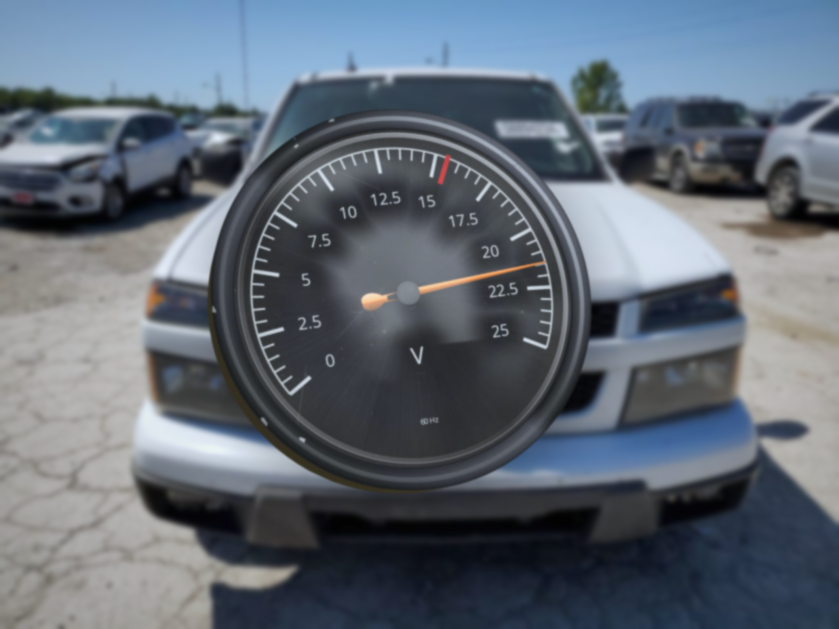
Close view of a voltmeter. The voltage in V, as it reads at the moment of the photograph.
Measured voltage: 21.5 V
